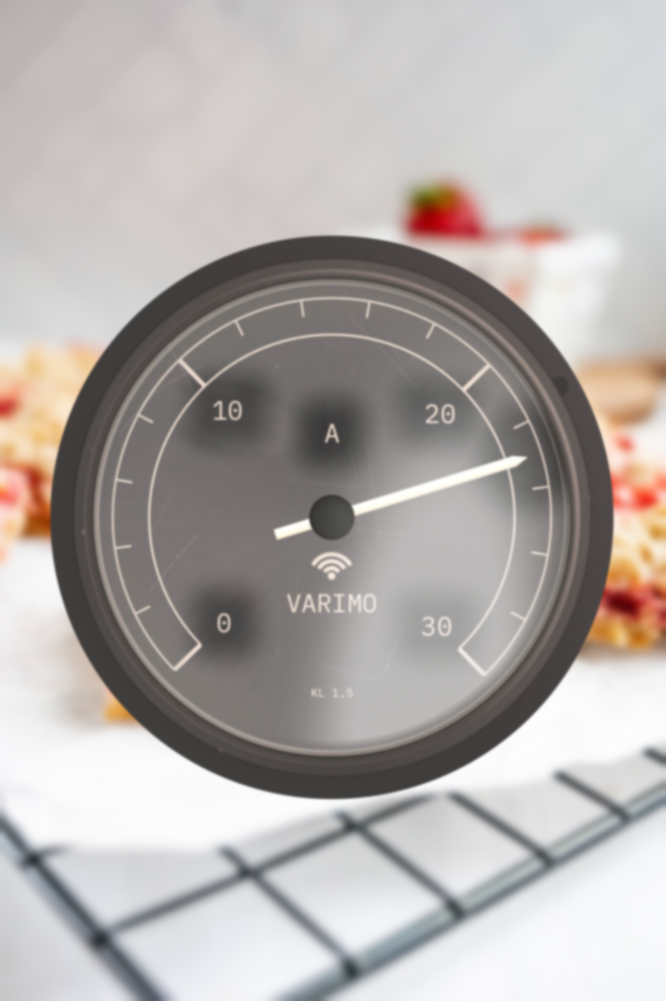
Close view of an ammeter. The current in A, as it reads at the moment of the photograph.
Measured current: 23 A
